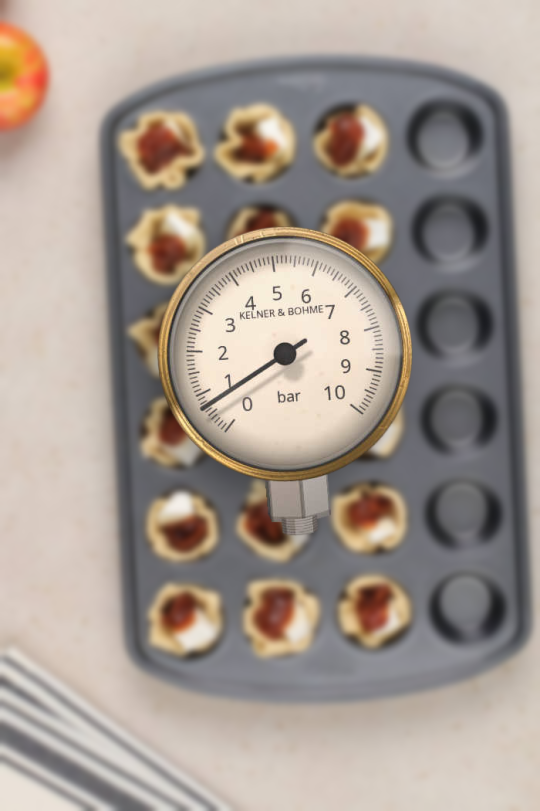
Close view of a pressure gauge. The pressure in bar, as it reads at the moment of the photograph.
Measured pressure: 0.7 bar
